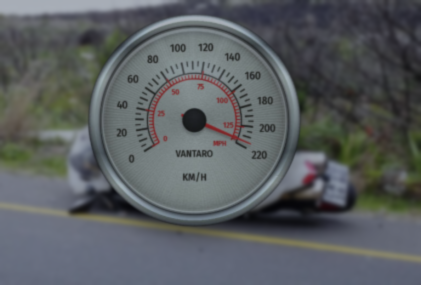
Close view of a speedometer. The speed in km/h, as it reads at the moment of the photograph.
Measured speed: 215 km/h
